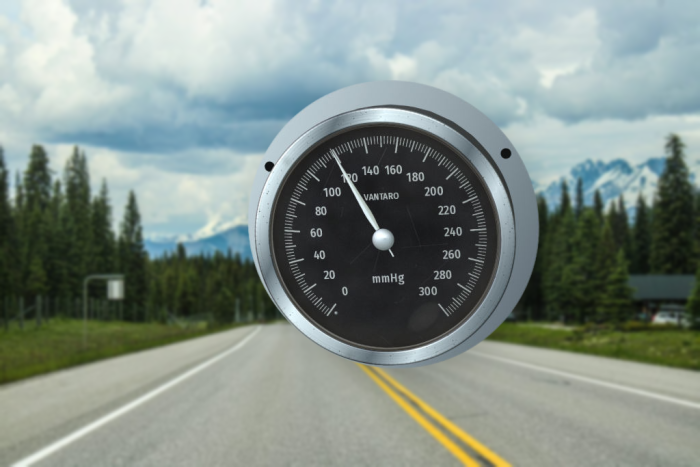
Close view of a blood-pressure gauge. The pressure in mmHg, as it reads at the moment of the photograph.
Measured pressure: 120 mmHg
